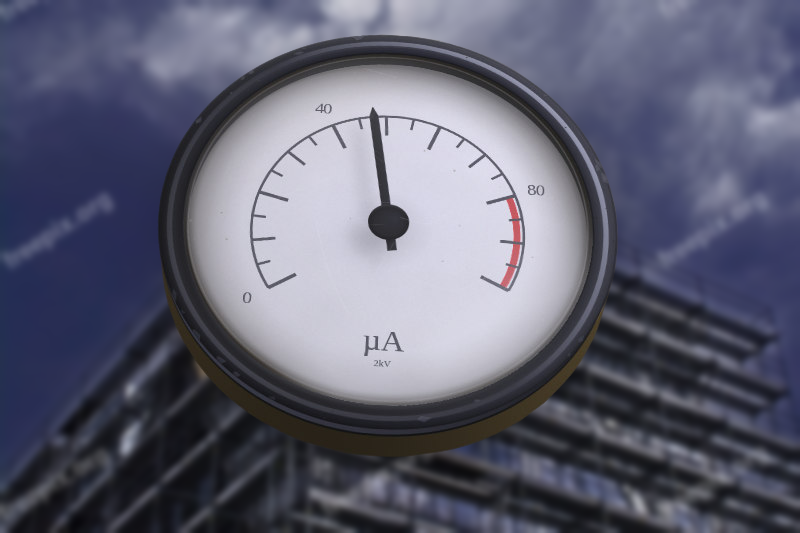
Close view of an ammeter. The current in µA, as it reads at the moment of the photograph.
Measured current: 47.5 µA
